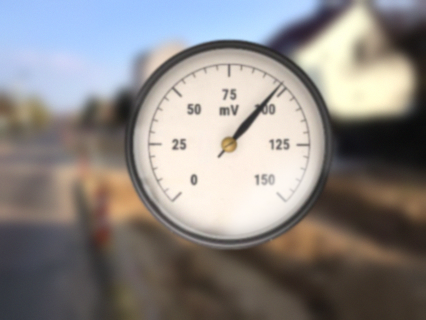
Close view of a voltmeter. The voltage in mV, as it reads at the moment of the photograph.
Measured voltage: 97.5 mV
